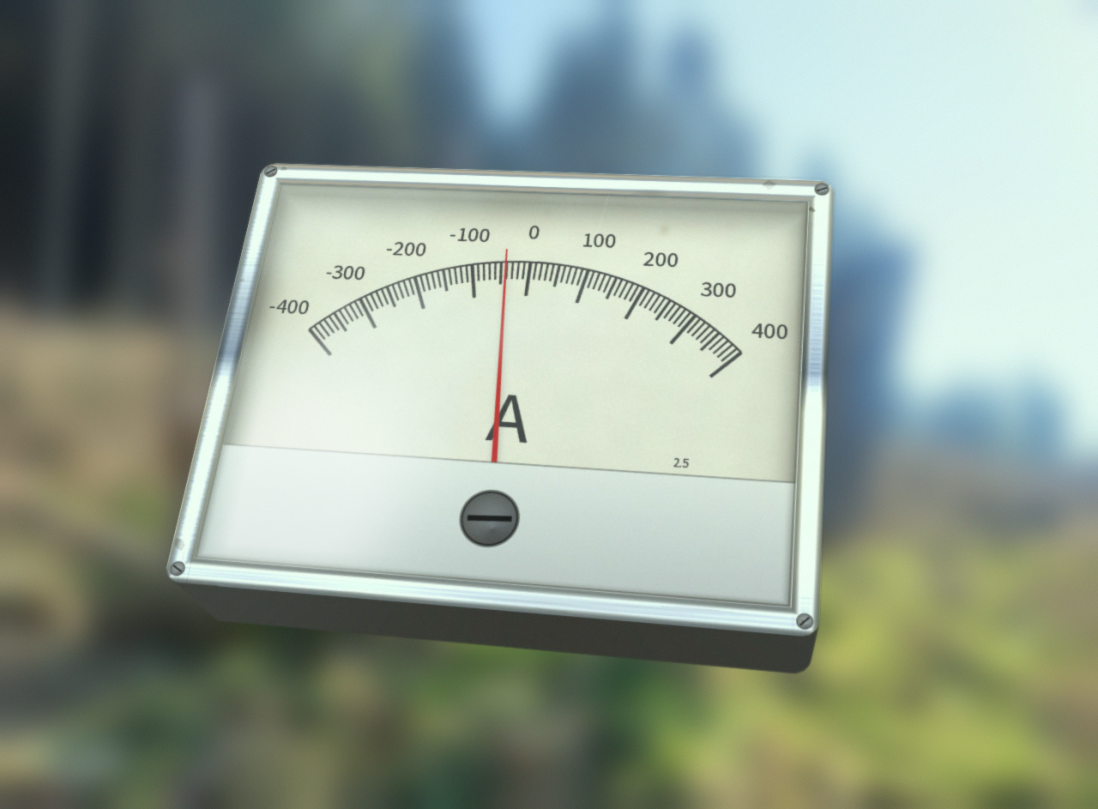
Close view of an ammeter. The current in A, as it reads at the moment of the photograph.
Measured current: -40 A
